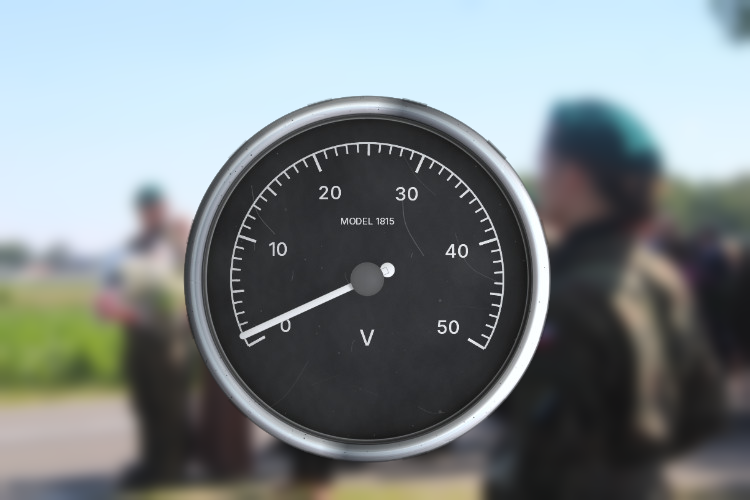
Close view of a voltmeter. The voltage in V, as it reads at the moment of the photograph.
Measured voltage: 1 V
